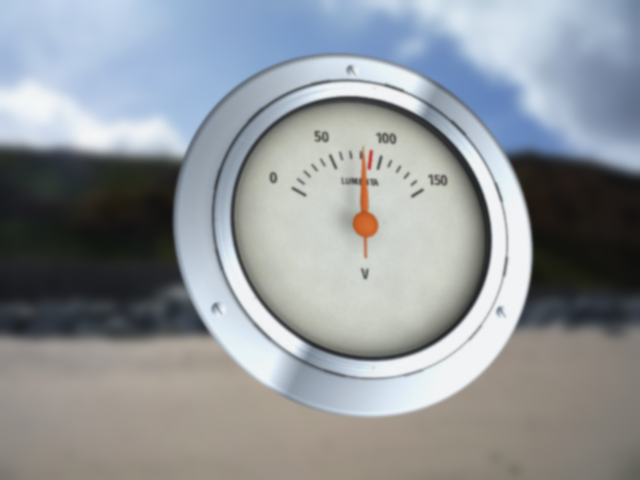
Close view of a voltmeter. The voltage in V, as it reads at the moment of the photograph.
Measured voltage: 80 V
